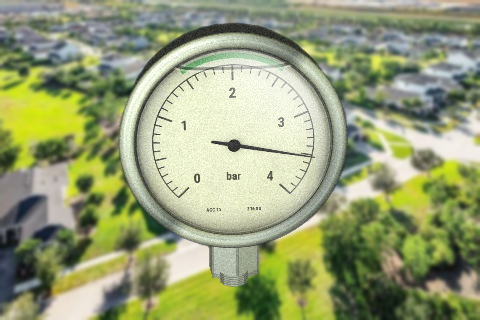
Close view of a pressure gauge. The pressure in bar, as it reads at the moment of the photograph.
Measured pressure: 3.5 bar
